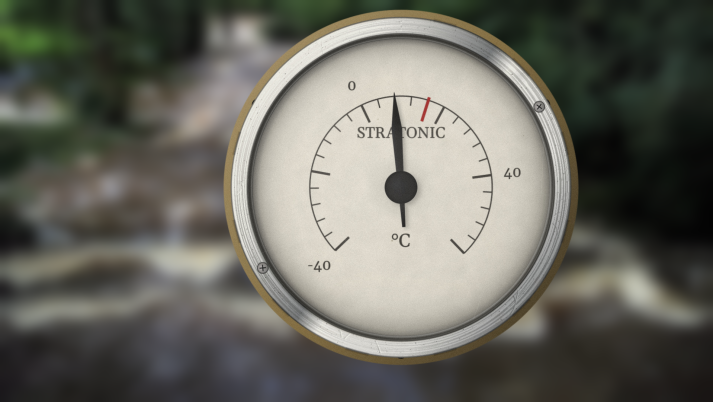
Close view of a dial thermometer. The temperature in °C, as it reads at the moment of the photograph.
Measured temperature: 8 °C
